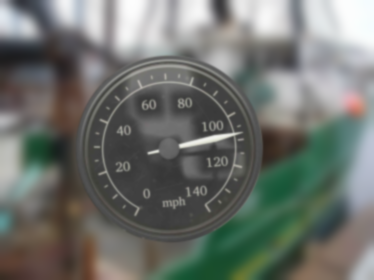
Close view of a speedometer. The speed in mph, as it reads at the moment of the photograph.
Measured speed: 107.5 mph
